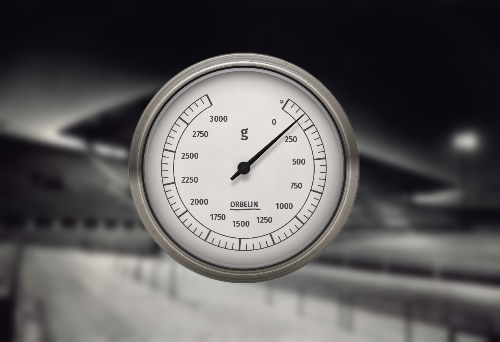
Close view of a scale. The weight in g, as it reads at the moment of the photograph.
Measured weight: 150 g
